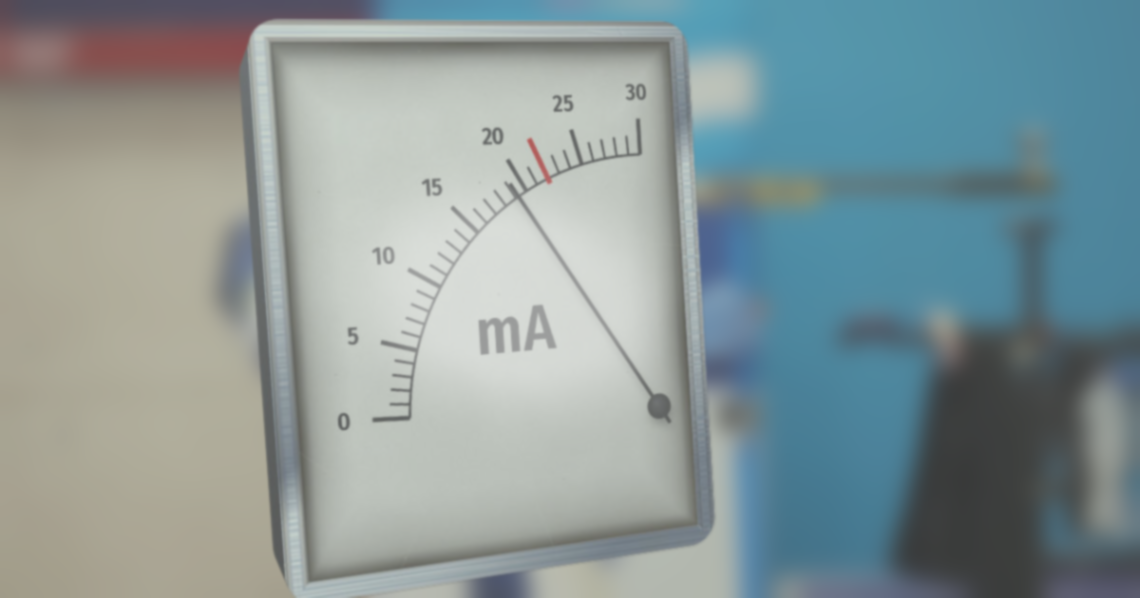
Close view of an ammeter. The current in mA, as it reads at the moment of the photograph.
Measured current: 19 mA
